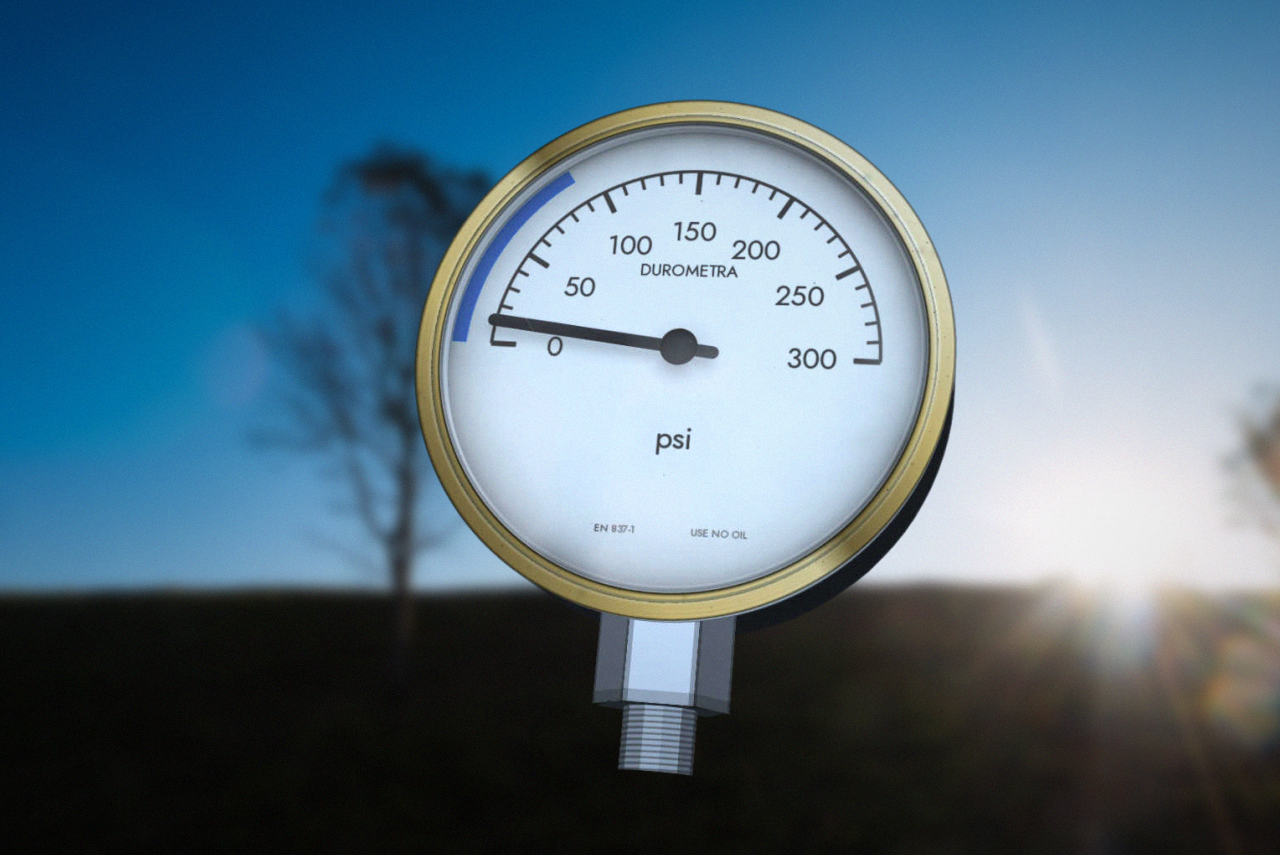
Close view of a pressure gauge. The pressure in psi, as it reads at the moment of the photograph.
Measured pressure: 10 psi
